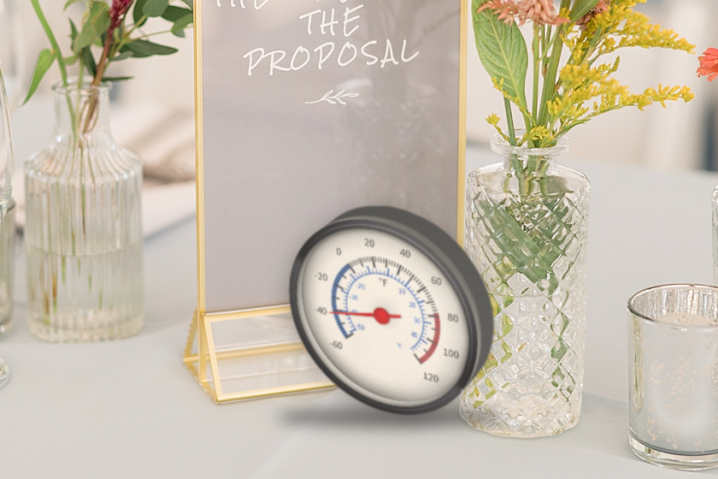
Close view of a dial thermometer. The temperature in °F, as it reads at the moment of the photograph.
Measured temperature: -40 °F
